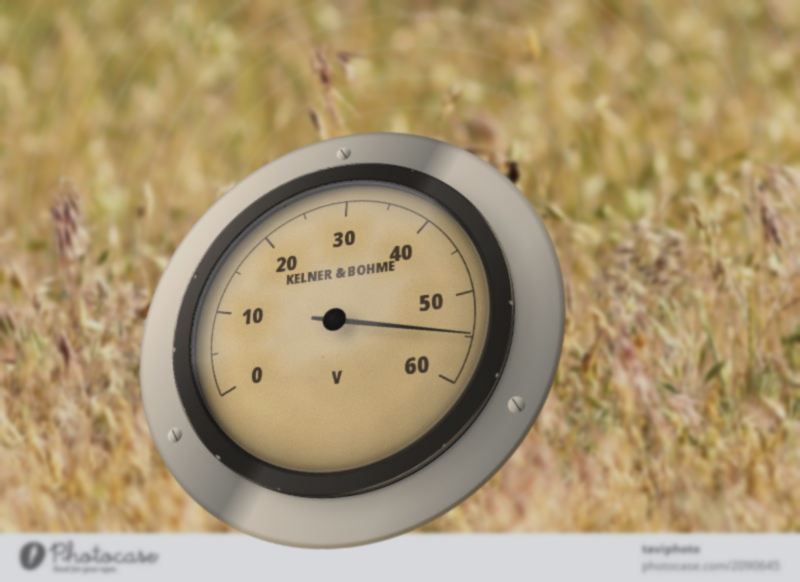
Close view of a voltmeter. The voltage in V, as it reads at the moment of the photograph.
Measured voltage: 55 V
